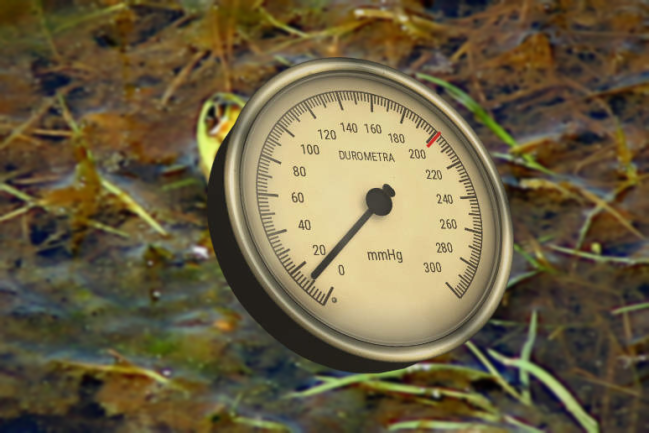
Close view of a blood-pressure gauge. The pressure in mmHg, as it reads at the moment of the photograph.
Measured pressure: 12 mmHg
